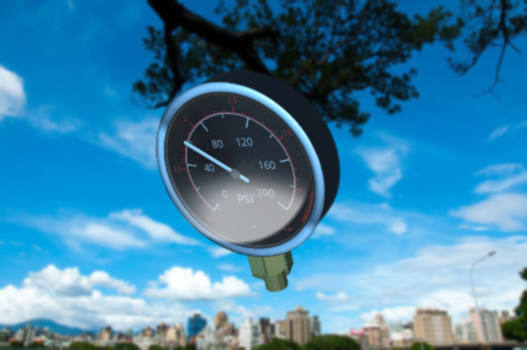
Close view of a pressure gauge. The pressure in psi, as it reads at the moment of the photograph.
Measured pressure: 60 psi
